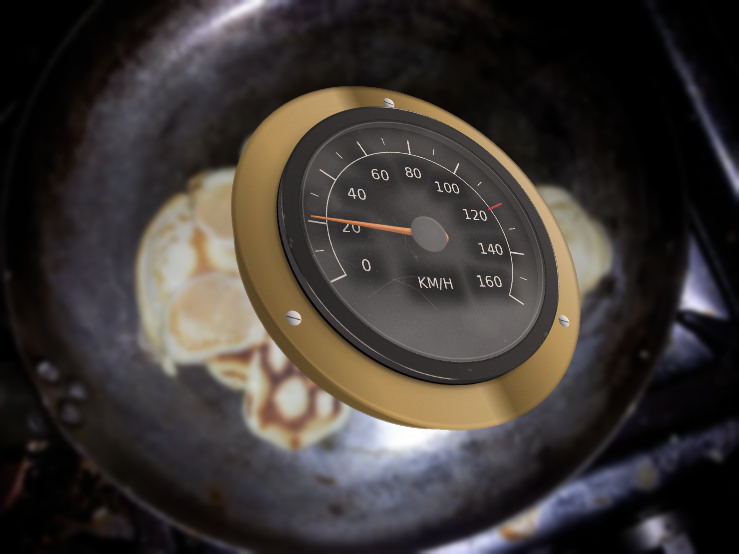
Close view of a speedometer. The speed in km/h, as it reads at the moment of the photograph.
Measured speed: 20 km/h
